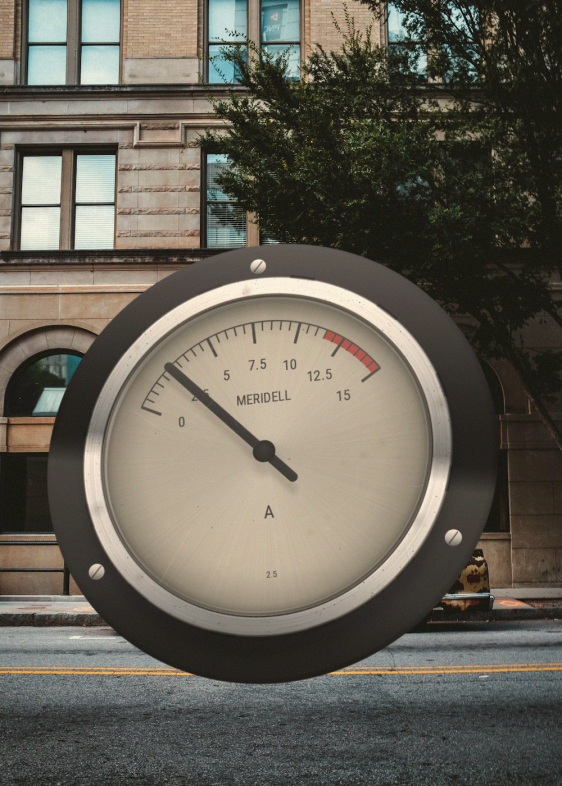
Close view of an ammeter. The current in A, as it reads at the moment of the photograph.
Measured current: 2.5 A
